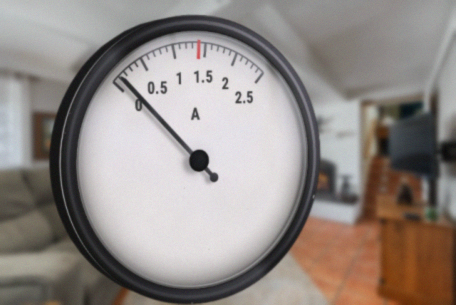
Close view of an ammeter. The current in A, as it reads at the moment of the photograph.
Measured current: 0.1 A
